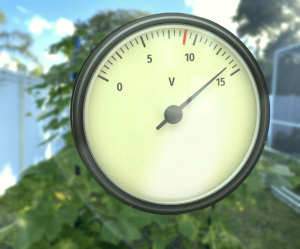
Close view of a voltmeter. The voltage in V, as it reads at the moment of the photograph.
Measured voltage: 14 V
